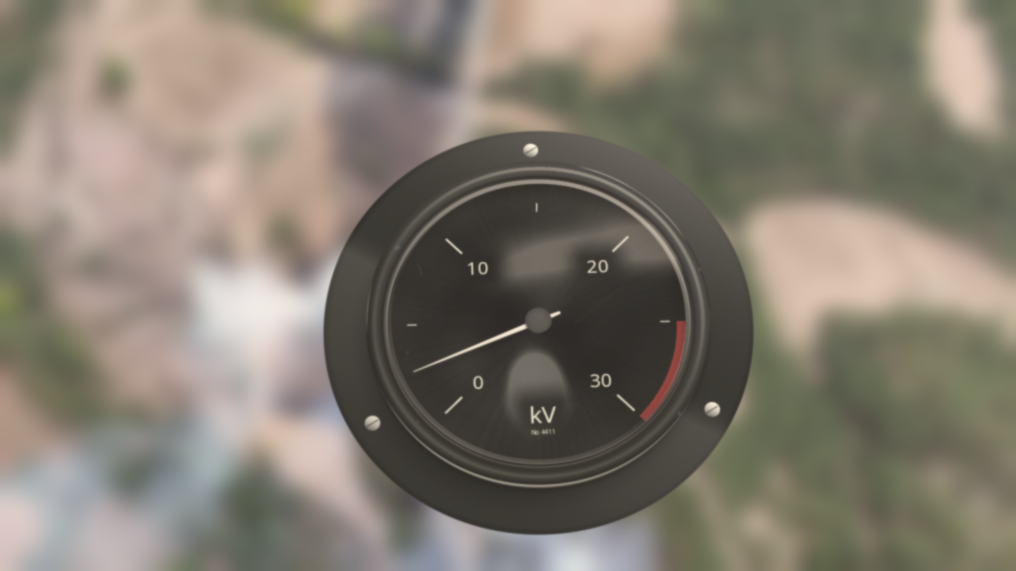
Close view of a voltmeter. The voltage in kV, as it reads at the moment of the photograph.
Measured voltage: 2.5 kV
